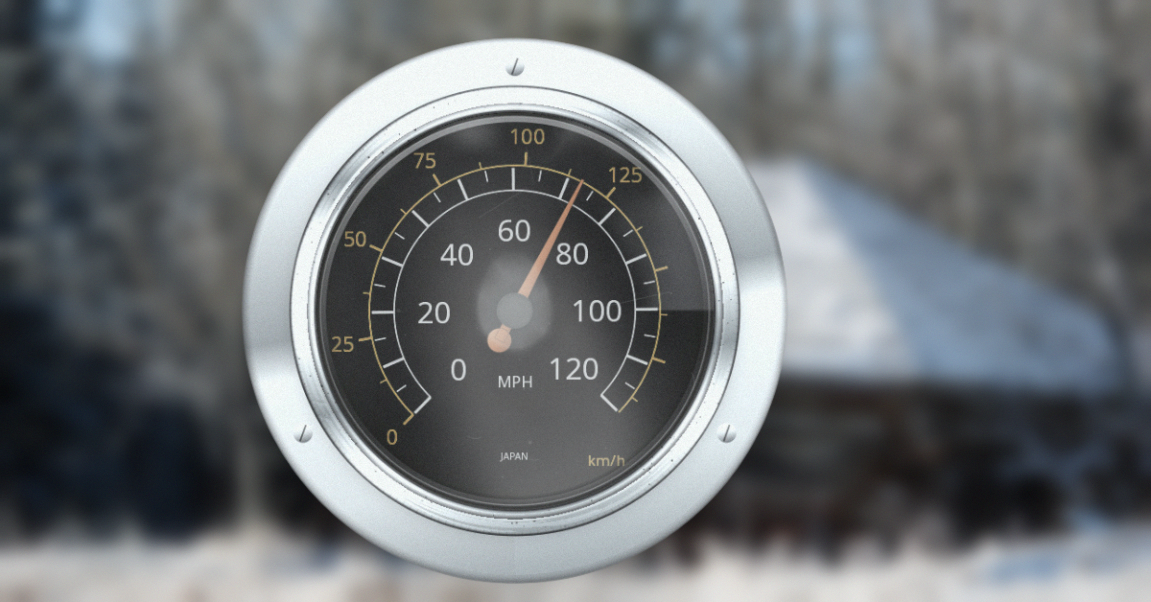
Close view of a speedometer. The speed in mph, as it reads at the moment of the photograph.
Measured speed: 72.5 mph
